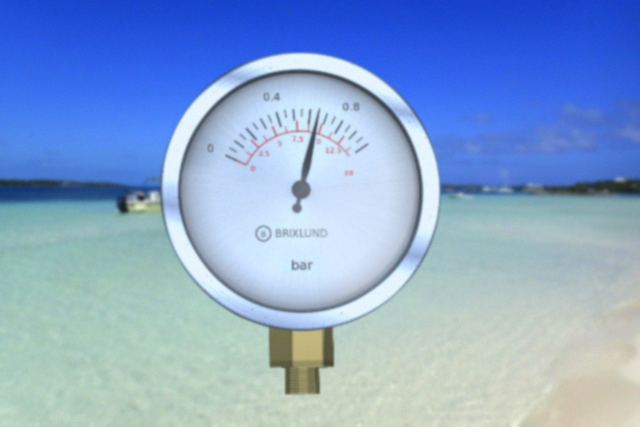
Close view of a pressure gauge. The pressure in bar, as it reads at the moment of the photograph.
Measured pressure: 0.65 bar
